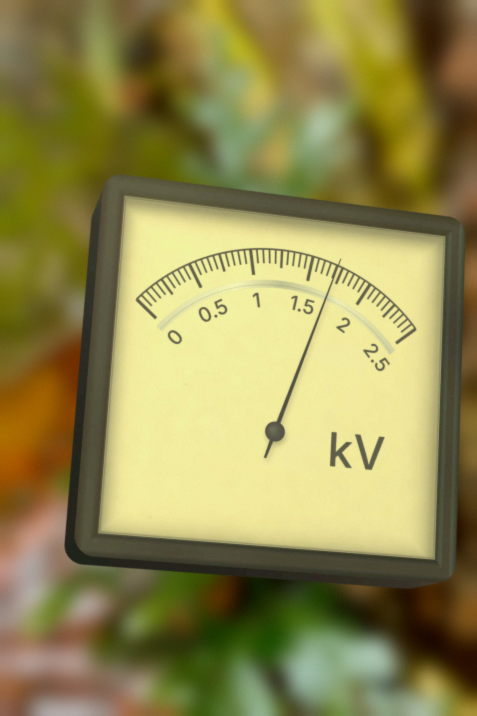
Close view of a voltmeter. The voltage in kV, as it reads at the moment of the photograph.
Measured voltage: 1.7 kV
